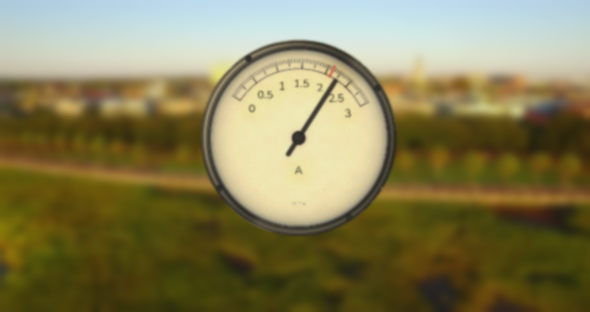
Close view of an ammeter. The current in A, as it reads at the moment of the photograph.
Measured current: 2.25 A
